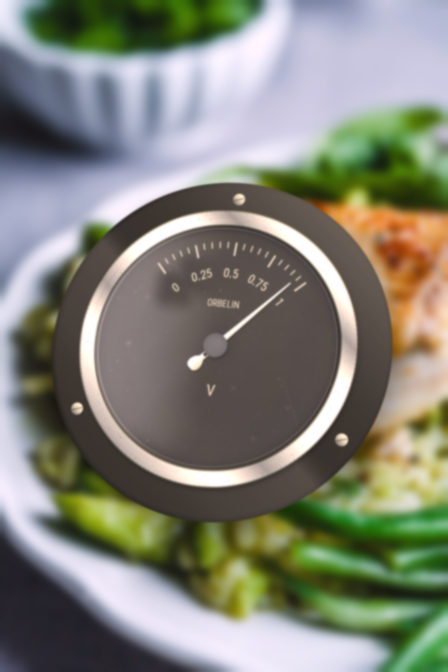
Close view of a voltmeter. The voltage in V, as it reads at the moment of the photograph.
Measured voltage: 0.95 V
